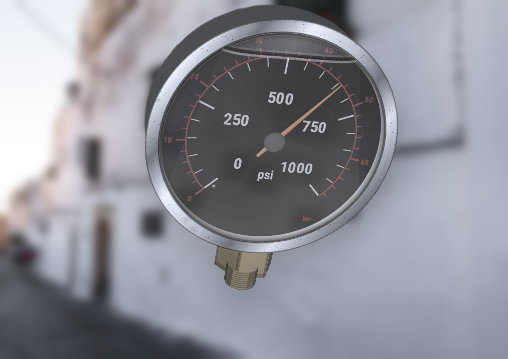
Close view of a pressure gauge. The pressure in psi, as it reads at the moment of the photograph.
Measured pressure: 650 psi
